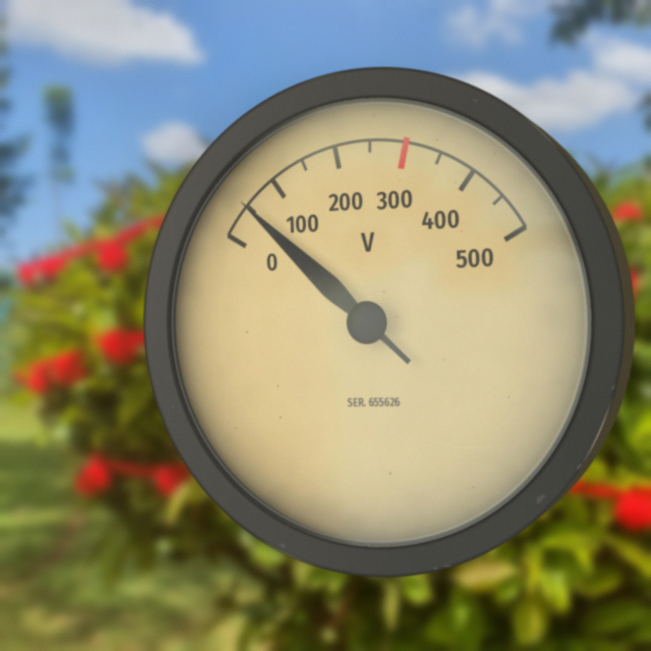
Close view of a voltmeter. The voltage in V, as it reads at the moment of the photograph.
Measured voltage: 50 V
